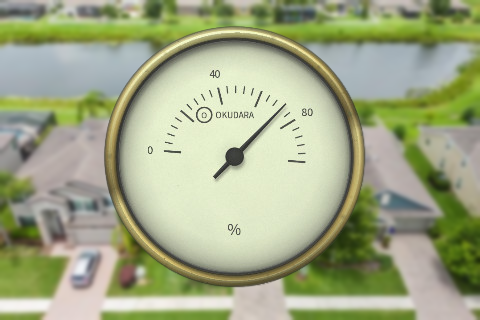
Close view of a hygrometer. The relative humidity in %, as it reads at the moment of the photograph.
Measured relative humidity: 72 %
